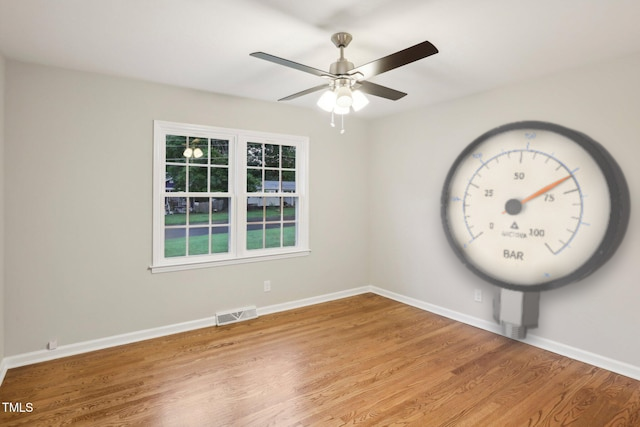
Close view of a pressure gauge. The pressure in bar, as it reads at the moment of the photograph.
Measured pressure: 70 bar
